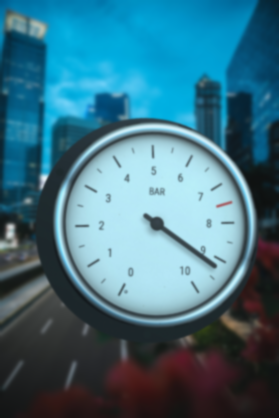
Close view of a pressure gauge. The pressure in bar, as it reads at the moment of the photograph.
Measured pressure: 9.25 bar
